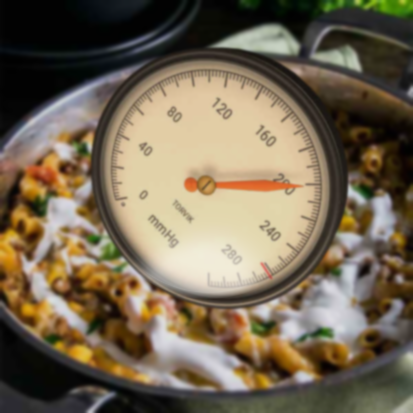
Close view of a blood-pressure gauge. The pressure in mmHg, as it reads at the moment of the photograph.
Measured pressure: 200 mmHg
